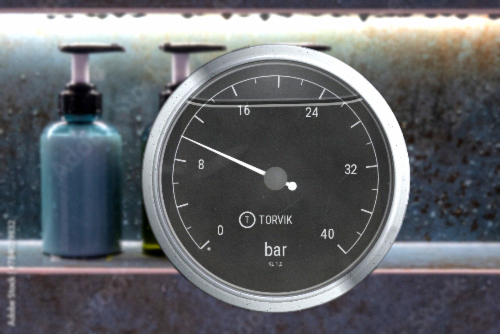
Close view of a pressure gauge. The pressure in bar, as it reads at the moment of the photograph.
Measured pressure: 10 bar
